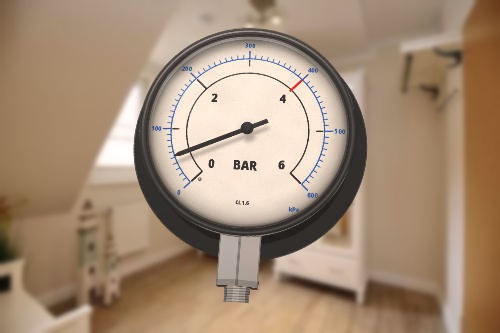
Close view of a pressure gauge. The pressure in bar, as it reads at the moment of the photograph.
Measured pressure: 0.5 bar
